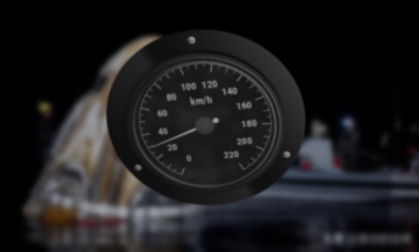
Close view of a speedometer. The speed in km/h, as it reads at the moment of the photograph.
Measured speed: 30 km/h
